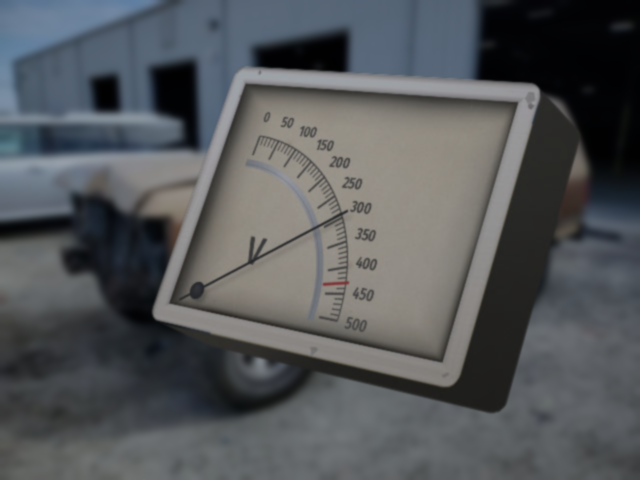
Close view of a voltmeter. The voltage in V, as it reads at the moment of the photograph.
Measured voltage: 300 V
